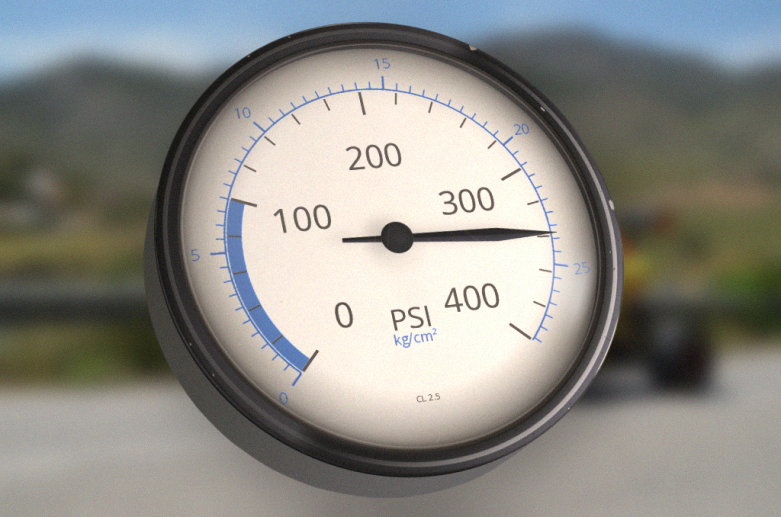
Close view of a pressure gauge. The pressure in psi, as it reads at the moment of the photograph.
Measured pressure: 340 psi
